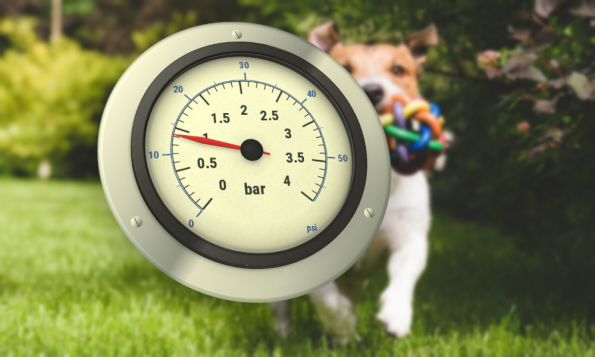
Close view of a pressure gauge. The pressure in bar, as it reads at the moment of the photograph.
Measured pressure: 0.9 bar
